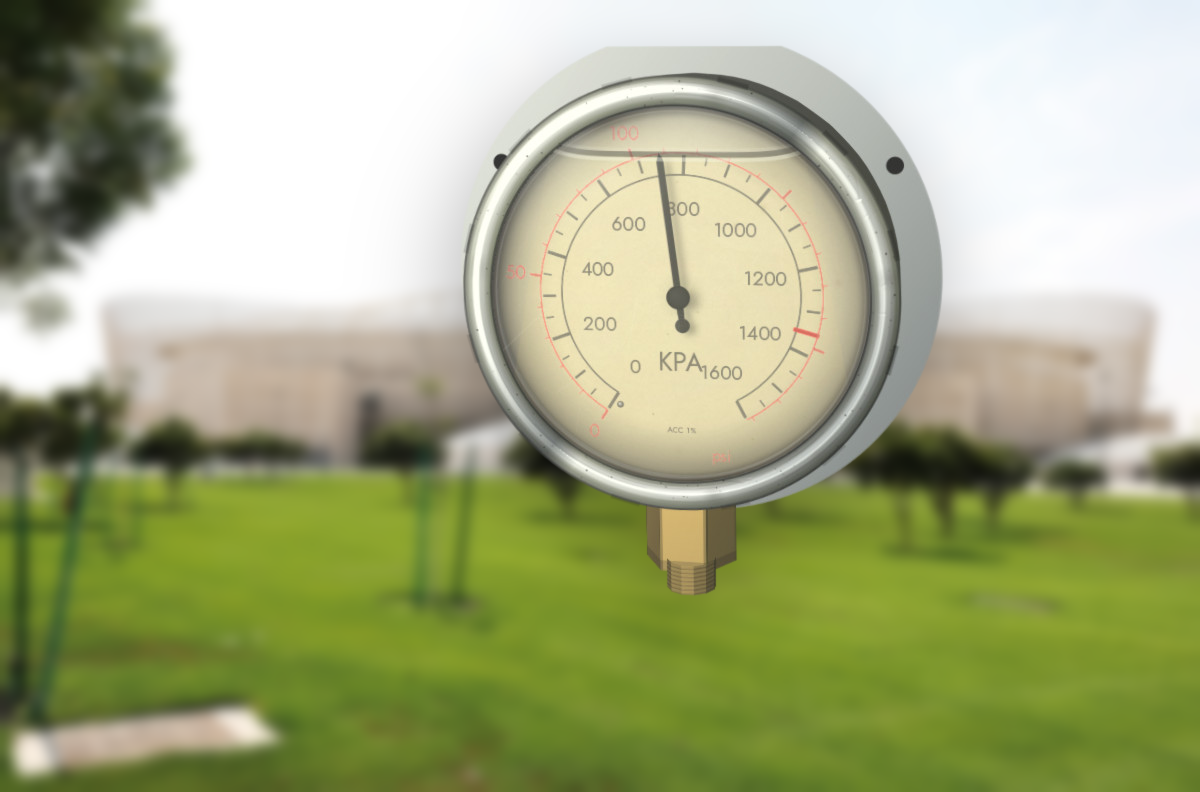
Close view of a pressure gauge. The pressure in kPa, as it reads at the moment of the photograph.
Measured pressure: 750 kPa
